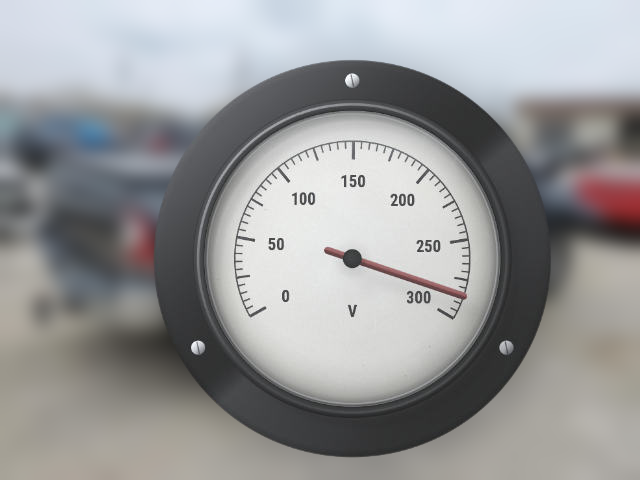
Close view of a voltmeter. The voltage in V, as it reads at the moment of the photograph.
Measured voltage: 285 V
